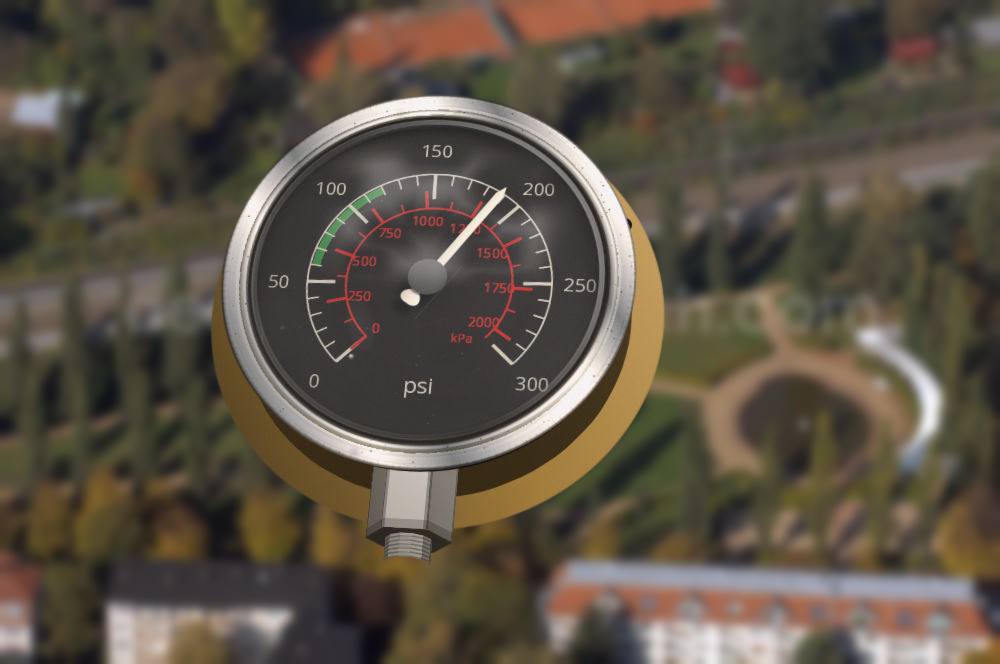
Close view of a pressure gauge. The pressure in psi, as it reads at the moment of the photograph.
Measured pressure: 190 psi
